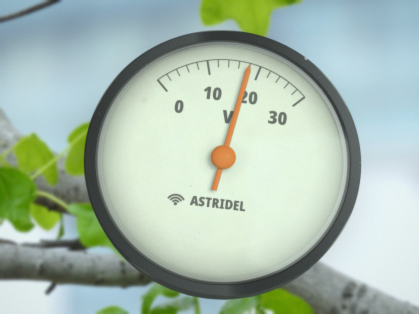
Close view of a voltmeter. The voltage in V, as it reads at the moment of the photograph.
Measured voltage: 18 V
